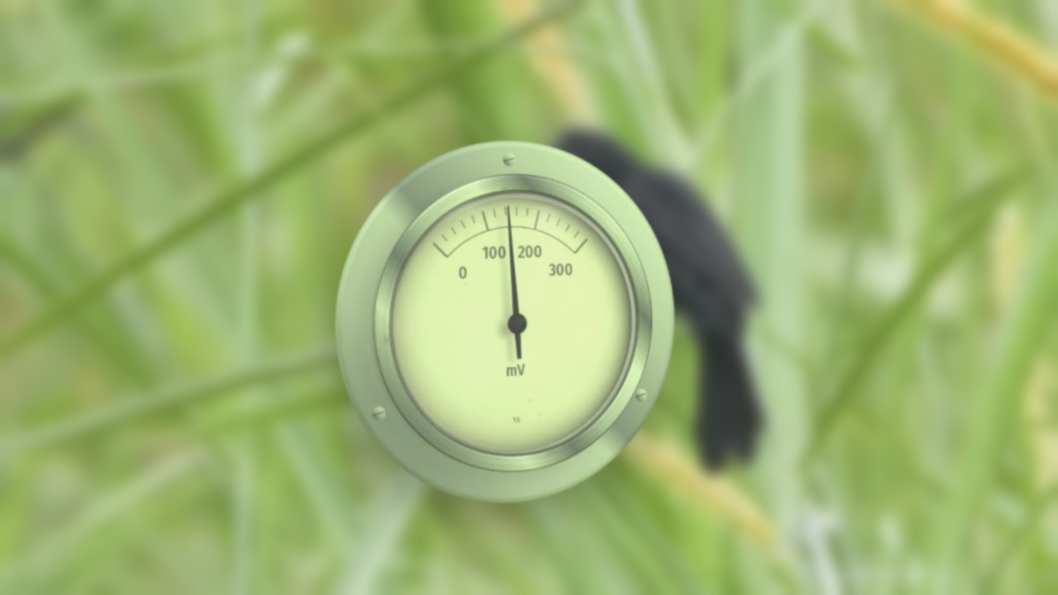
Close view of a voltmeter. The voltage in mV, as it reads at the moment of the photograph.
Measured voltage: 140 mV
